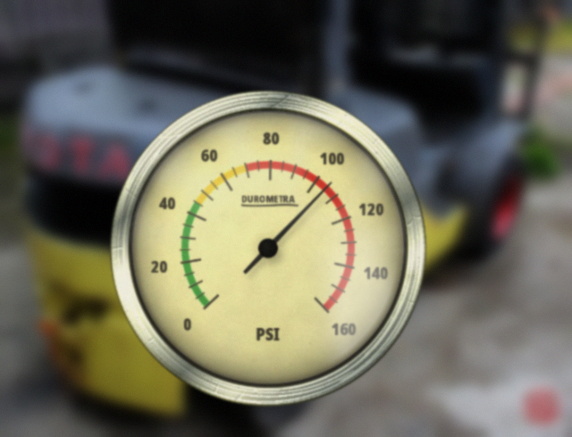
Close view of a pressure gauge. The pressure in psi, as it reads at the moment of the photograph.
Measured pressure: 105 psi
